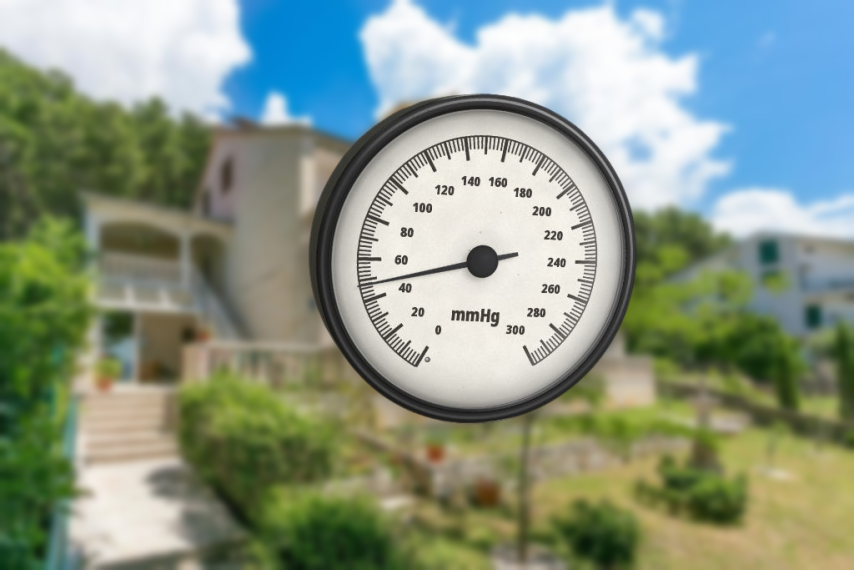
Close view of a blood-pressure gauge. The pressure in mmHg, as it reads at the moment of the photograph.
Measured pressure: 48 mmHg
